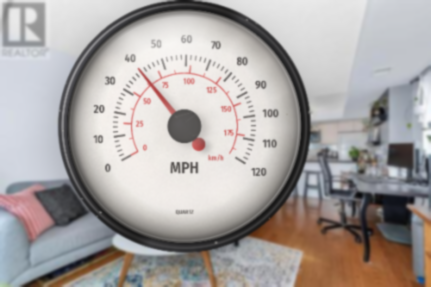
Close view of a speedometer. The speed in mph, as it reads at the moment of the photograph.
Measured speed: 40 mph
